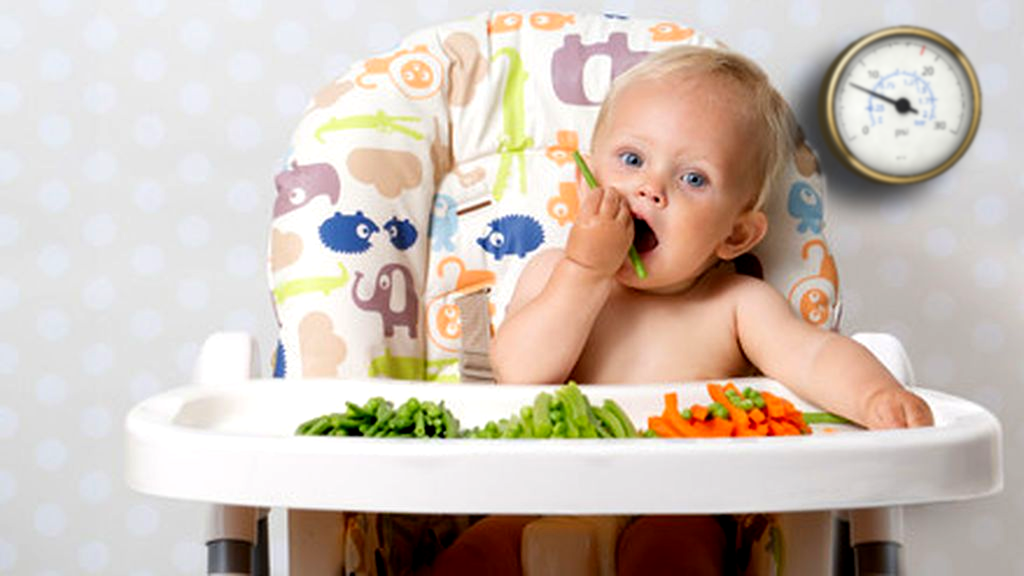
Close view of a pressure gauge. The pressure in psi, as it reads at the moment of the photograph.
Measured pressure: 7 psi
